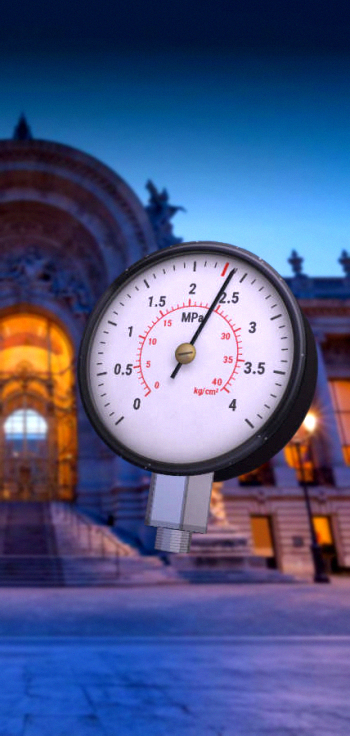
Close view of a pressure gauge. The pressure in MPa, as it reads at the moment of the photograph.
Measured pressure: 2.4 MPa
